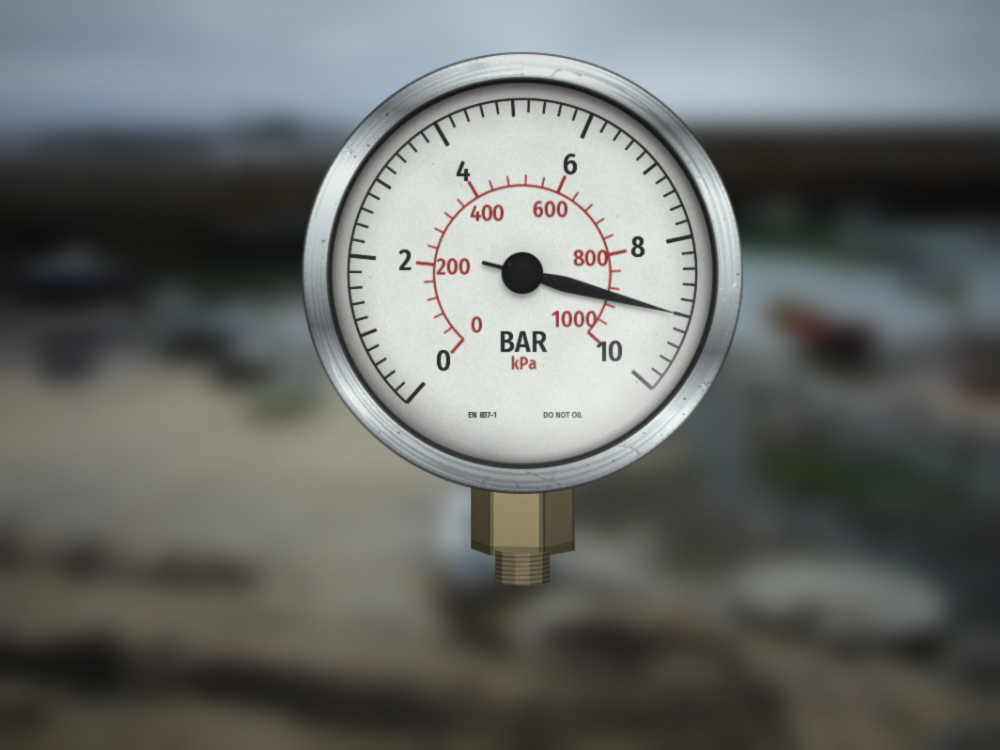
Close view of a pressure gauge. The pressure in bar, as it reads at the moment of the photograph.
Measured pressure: 9 bar
